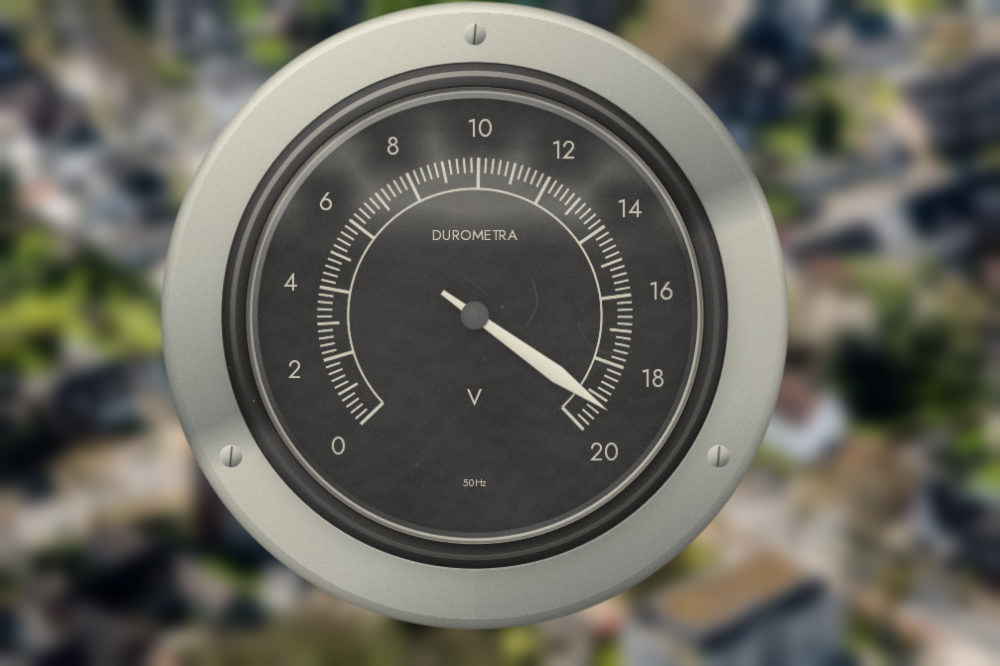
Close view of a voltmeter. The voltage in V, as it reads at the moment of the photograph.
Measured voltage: 19.2 V
